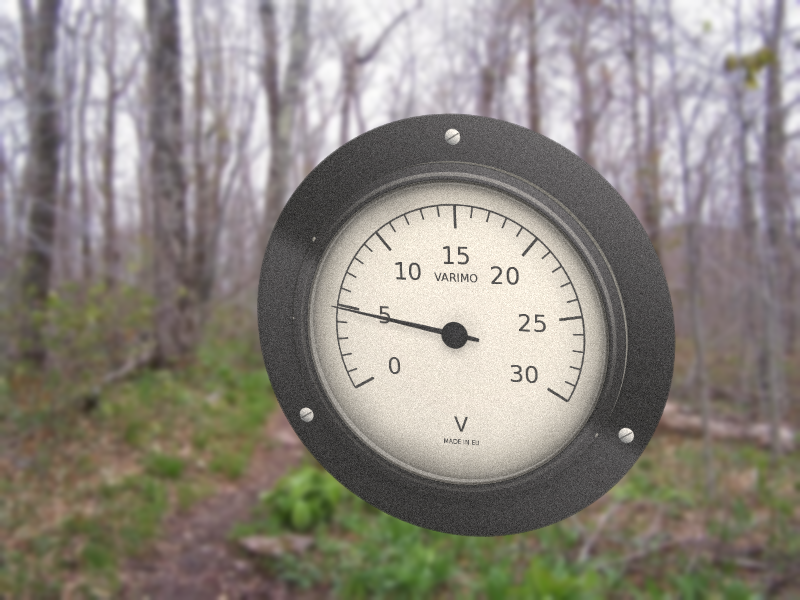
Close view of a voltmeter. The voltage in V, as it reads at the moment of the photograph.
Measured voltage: 5 V
